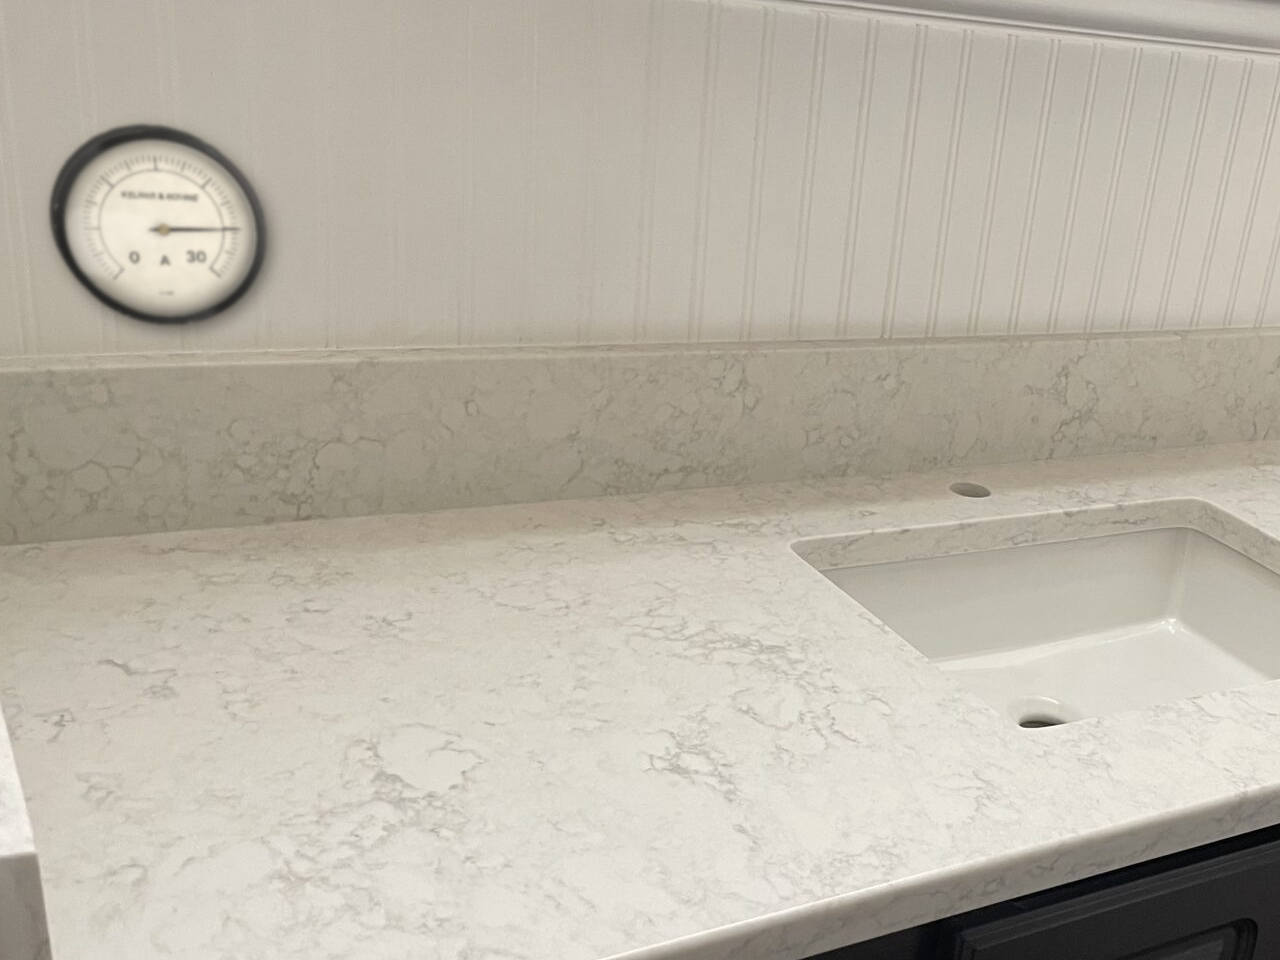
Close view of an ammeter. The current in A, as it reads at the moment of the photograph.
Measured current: 25 A
